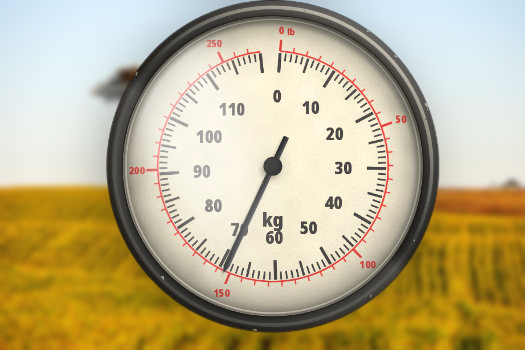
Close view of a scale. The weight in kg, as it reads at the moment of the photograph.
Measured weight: 69 kg
